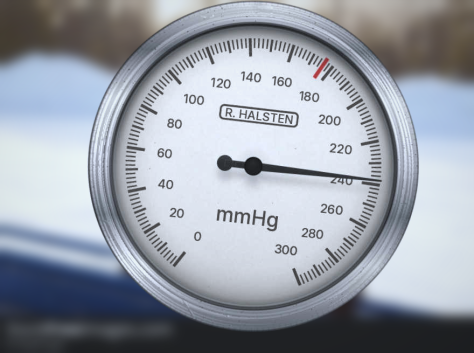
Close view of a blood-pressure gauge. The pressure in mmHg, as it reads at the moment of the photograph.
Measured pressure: 238 mmHg
